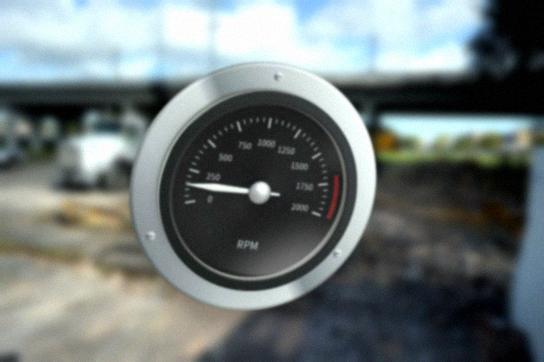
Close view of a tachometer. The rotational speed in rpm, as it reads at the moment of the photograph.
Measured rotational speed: 150 rpm
